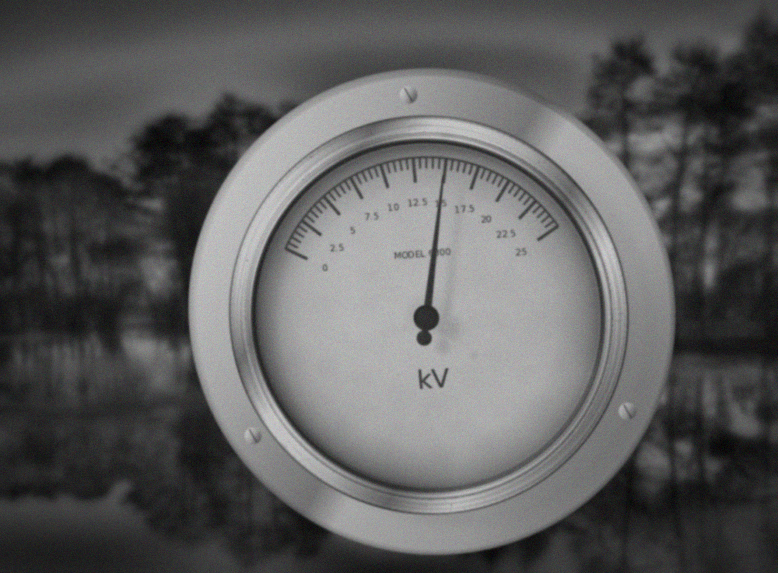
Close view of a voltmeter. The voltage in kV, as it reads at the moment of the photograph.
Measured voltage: 15 kV
